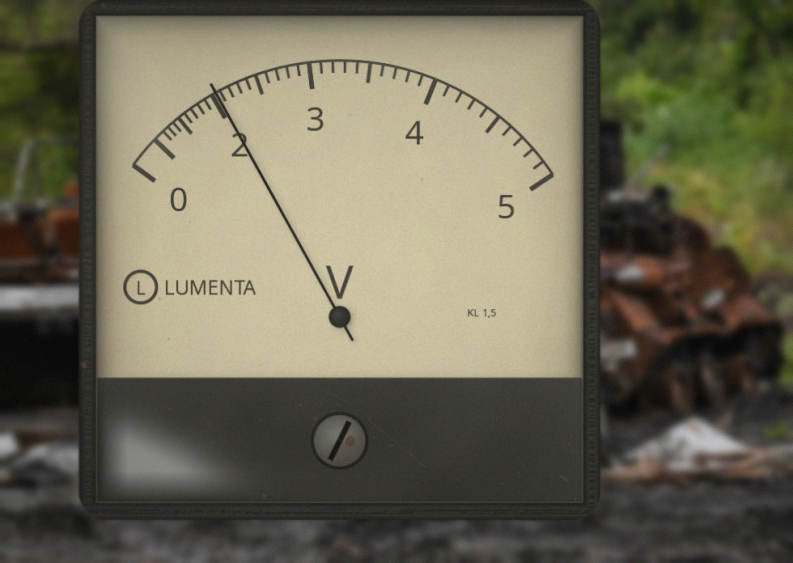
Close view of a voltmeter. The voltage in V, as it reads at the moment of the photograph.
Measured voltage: 2.05 V
